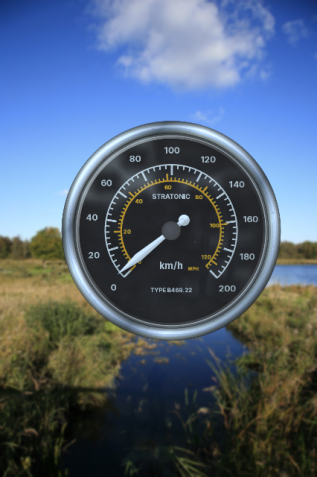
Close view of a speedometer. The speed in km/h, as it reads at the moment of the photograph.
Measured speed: 4 km/h
